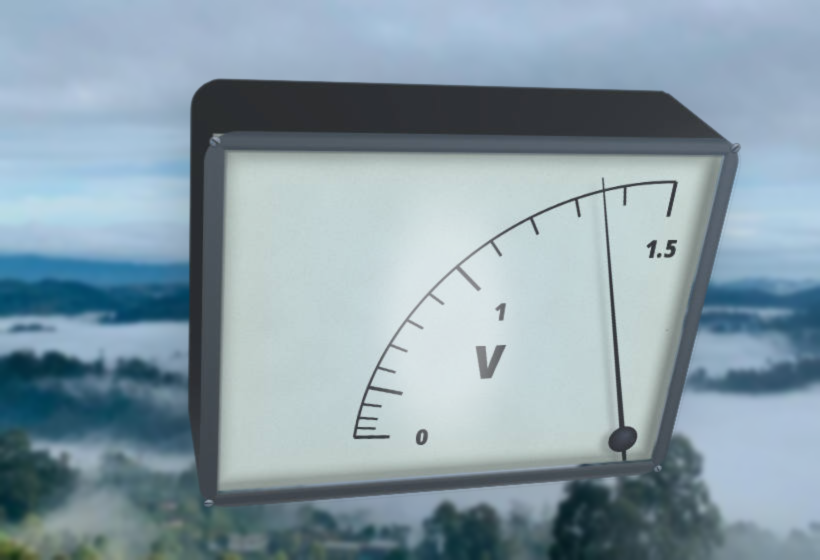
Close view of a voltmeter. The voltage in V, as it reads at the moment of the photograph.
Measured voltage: 1.35 V
